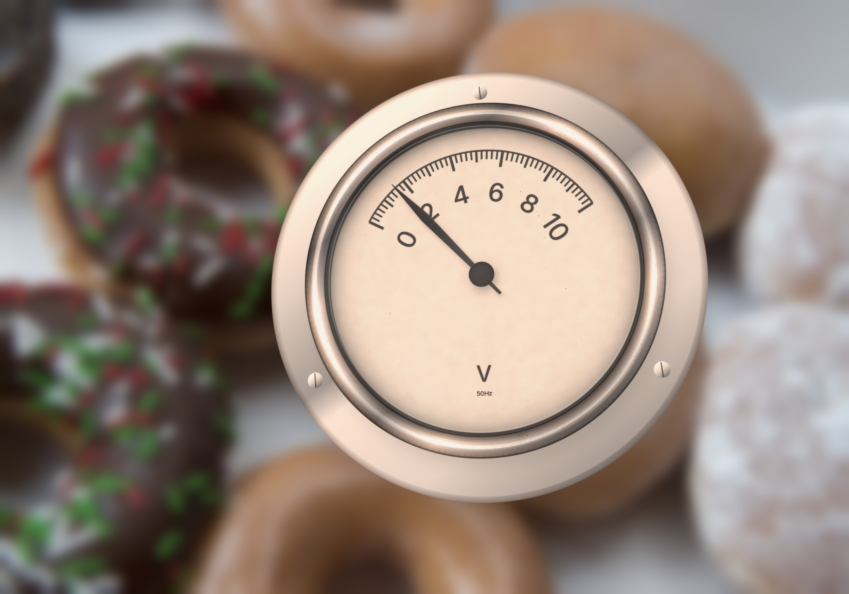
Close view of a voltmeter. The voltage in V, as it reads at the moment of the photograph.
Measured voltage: 1.6 V
